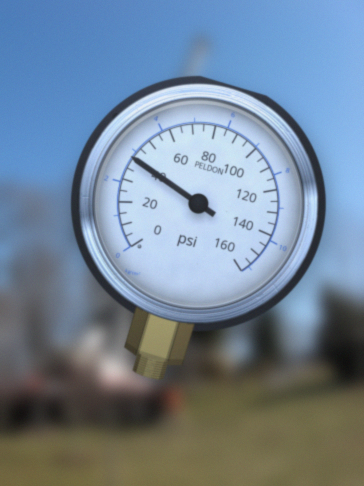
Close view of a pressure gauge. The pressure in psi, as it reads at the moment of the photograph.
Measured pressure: 40 psi
